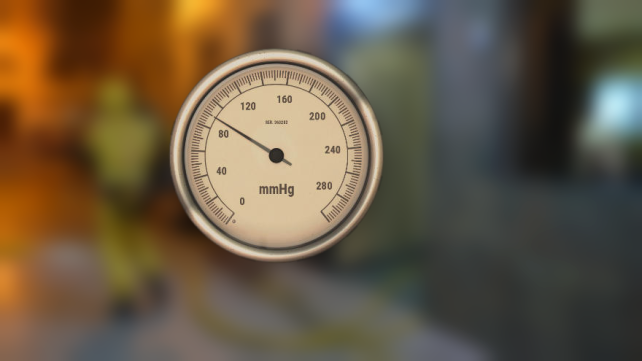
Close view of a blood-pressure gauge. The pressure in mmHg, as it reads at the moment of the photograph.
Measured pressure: 90 mmHg
